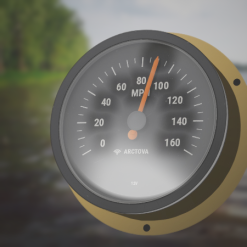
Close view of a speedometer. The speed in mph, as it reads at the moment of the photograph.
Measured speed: 90 mph
